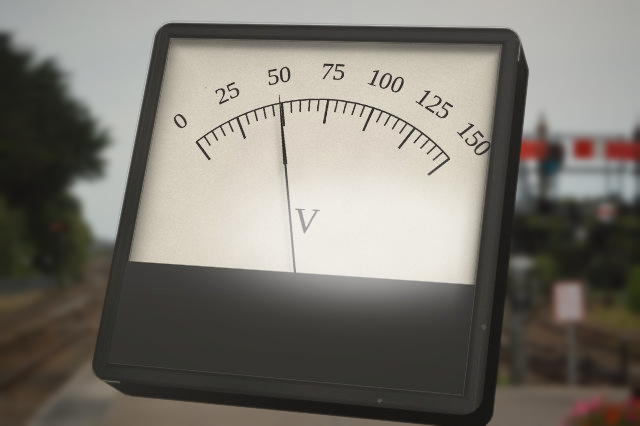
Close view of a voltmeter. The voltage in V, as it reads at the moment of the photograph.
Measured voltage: 50 V
